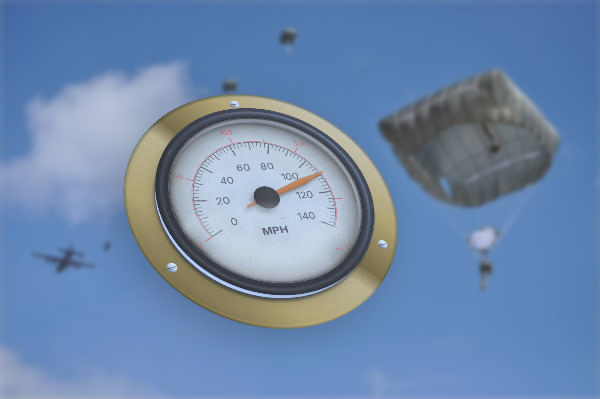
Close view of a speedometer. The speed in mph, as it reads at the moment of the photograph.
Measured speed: 110 mph
